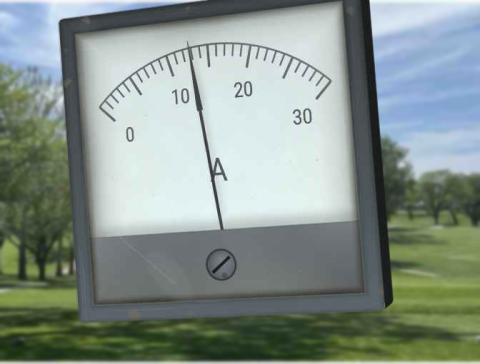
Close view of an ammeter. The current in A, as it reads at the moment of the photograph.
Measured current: 13 A
